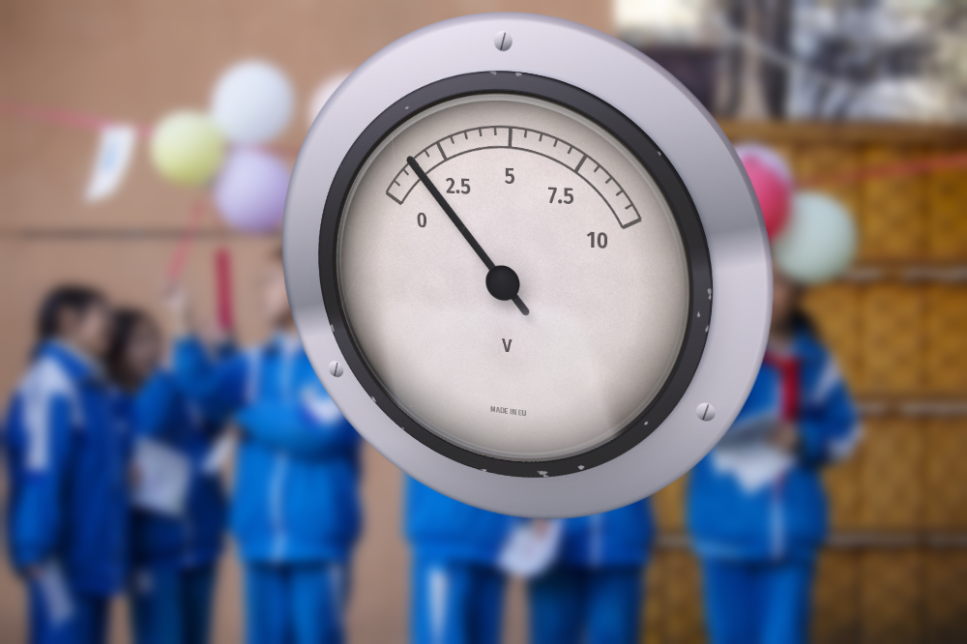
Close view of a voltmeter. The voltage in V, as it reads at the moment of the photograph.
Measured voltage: 1.5 V
